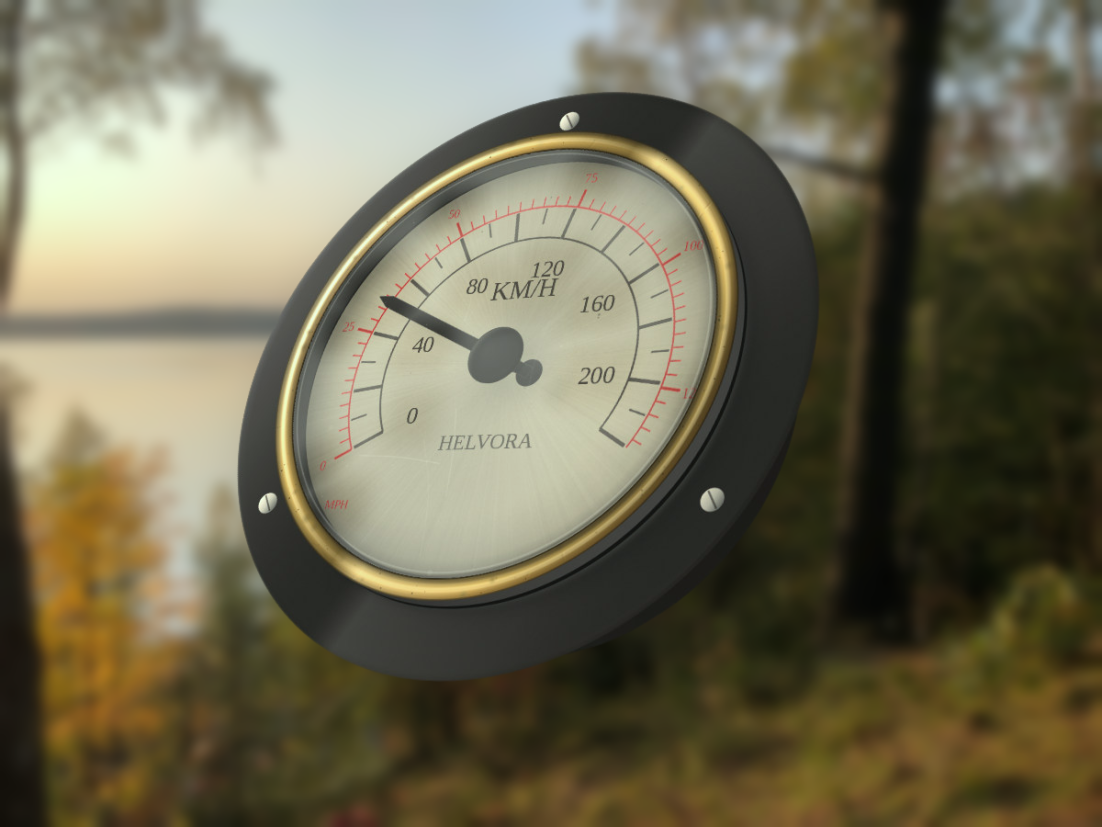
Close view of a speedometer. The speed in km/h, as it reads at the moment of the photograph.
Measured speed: 50 km/h
